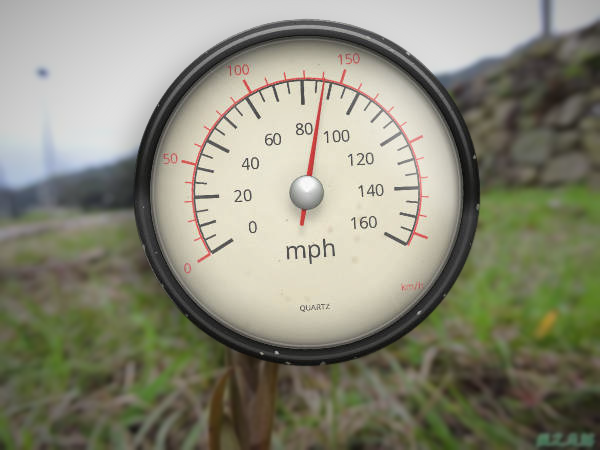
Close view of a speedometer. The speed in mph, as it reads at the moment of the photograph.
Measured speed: 87.5 mph
